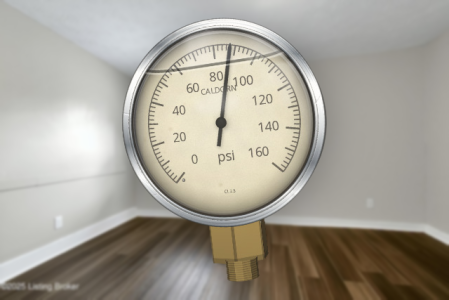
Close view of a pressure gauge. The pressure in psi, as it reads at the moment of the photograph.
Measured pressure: 88 psi
